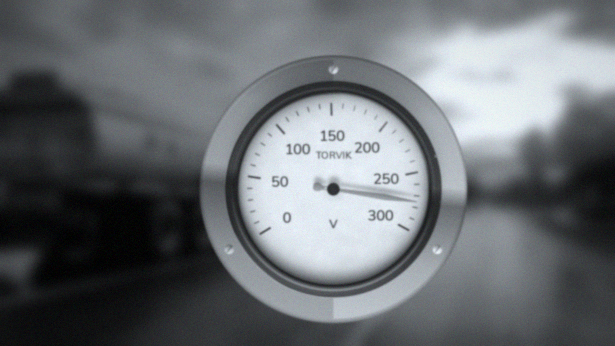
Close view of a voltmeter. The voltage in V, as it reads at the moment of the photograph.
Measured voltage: 275 V
